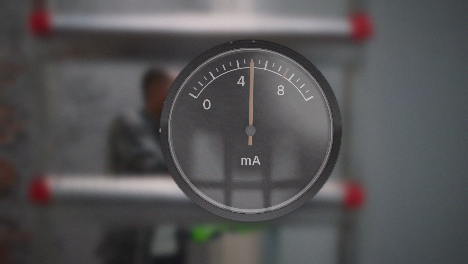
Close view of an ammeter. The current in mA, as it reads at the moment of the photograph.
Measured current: 5 mA
